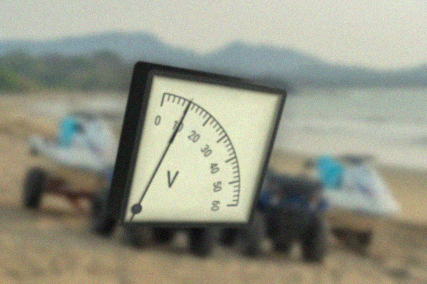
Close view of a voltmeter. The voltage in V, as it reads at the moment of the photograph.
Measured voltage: 10 V
